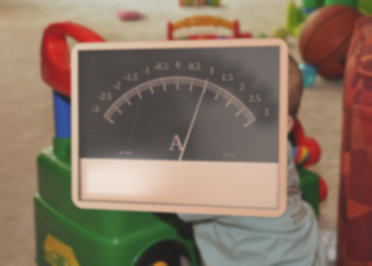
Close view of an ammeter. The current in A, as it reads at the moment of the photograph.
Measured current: 1 A
